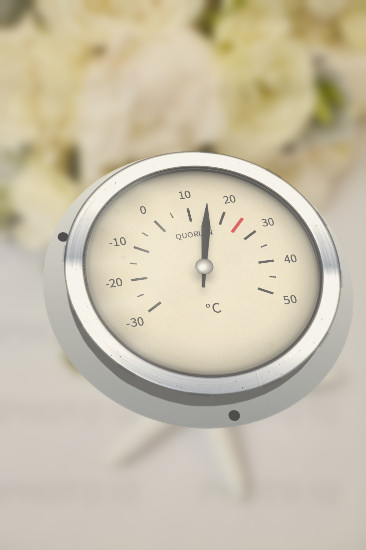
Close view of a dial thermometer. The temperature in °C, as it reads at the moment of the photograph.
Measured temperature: 15 °C
